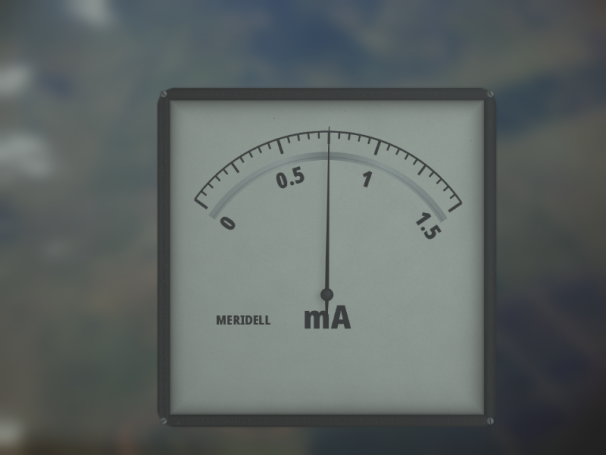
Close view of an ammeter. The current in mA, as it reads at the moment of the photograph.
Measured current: 0.75 mA
